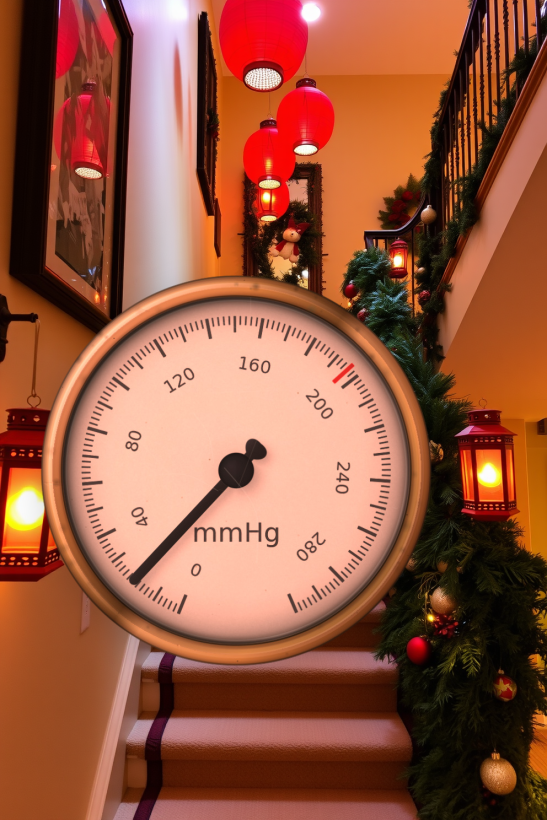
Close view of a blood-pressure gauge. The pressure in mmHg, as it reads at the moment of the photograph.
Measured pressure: 20 mmHg
